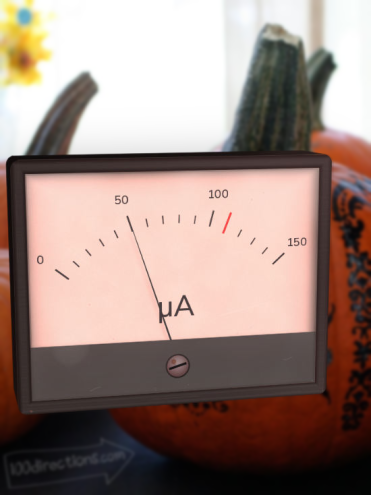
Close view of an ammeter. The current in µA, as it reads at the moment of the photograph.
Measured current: 50 µA
